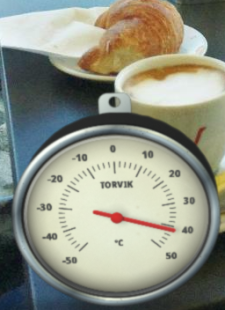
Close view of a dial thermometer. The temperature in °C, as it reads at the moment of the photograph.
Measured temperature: 40 °C
